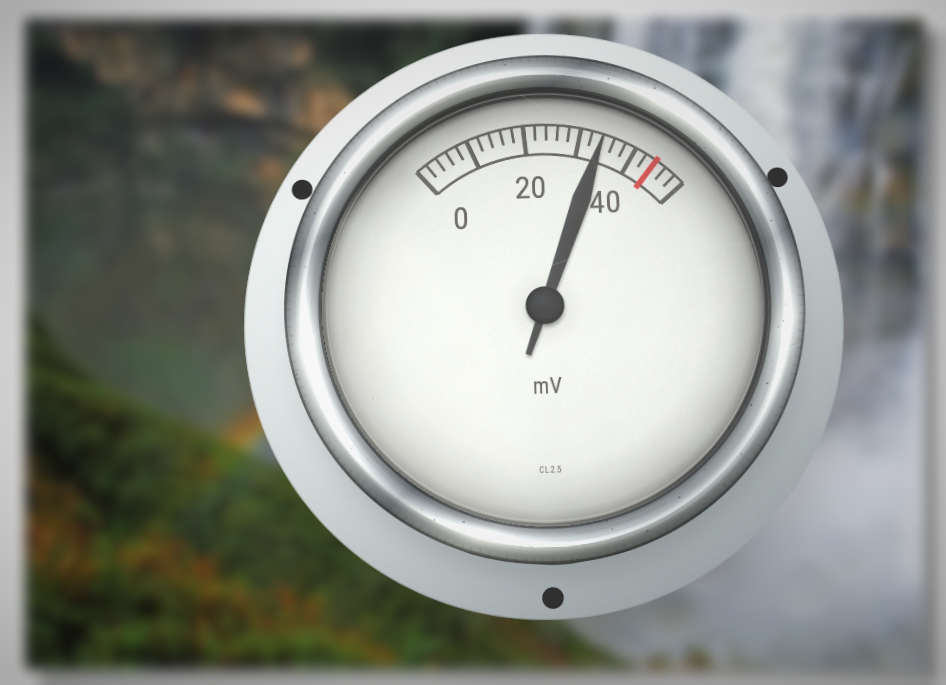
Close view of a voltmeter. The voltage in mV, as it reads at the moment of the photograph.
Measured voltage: 34 mV
